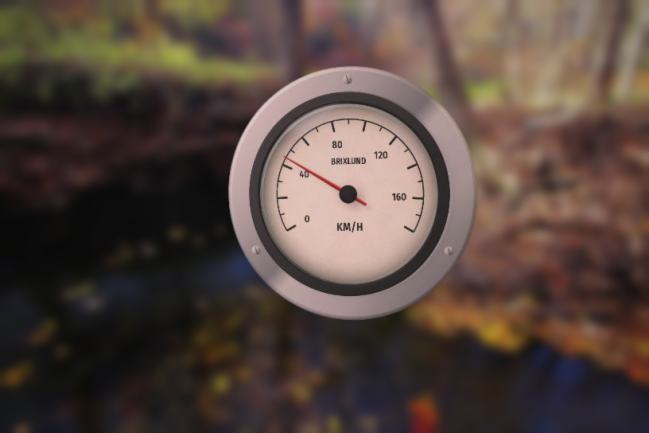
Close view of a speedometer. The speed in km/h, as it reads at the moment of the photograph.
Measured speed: 45 km/h
